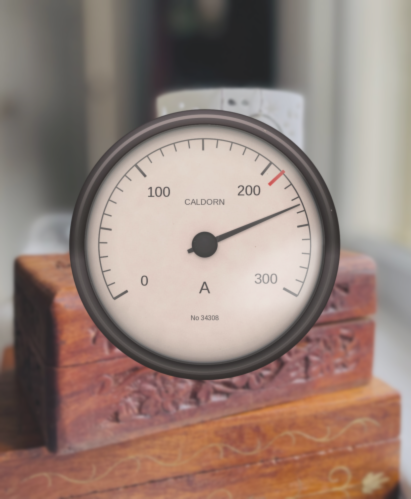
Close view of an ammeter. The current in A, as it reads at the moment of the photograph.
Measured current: 235 A
